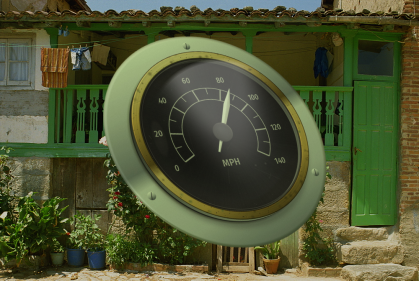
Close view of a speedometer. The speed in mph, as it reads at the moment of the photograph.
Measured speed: 85 mph
